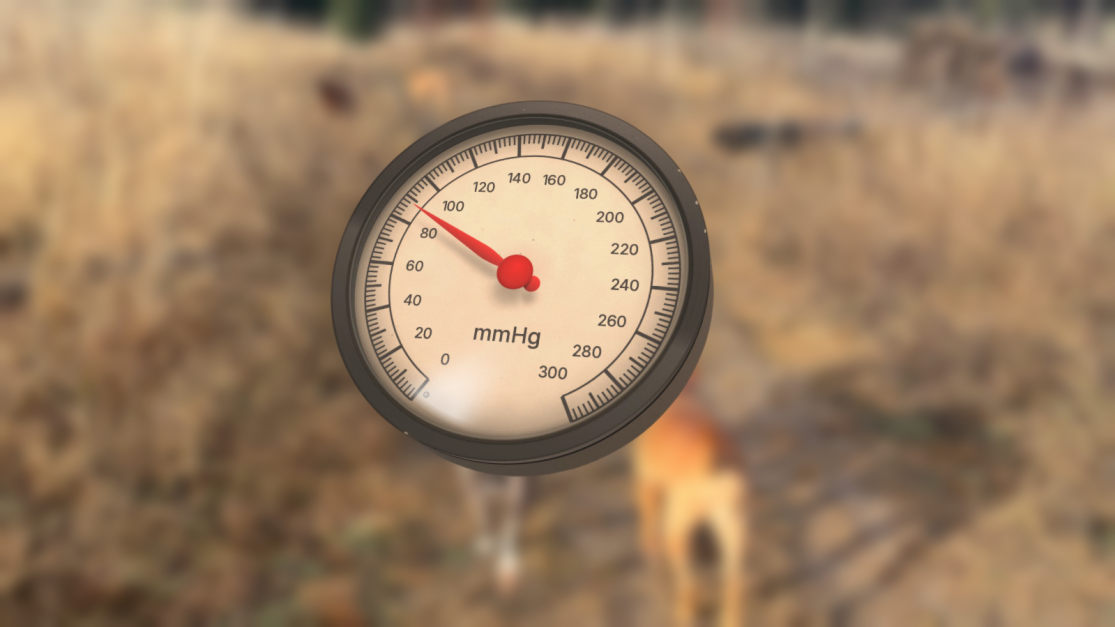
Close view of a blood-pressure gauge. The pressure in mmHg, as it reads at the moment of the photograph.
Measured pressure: 88 mmHg
